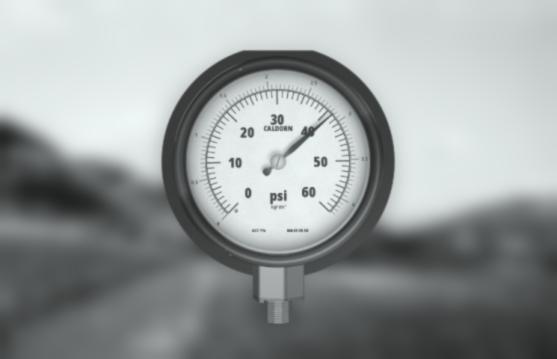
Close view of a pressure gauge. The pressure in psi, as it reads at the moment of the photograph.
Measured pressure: 41 psi
